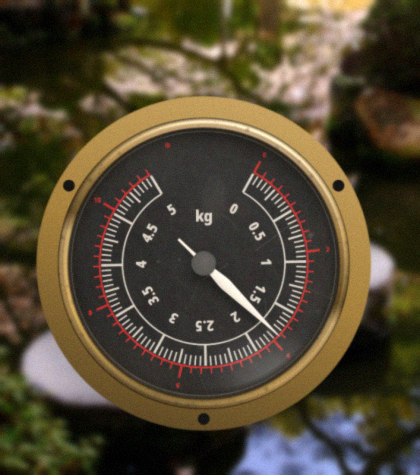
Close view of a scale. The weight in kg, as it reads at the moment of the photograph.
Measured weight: 1.75 kg
